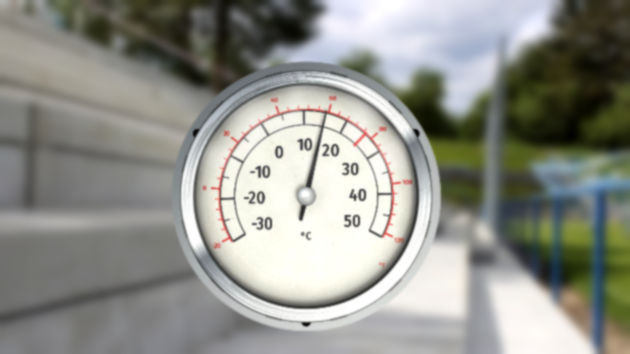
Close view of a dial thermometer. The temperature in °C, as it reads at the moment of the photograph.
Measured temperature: 15 °C
